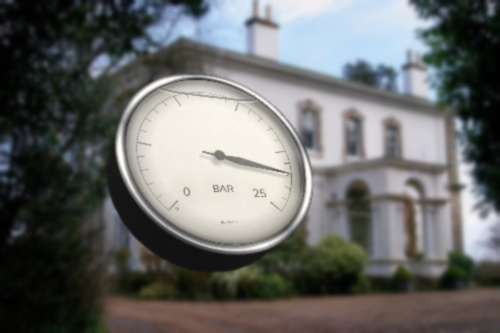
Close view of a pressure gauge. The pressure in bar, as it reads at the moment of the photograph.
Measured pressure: 22 bar
